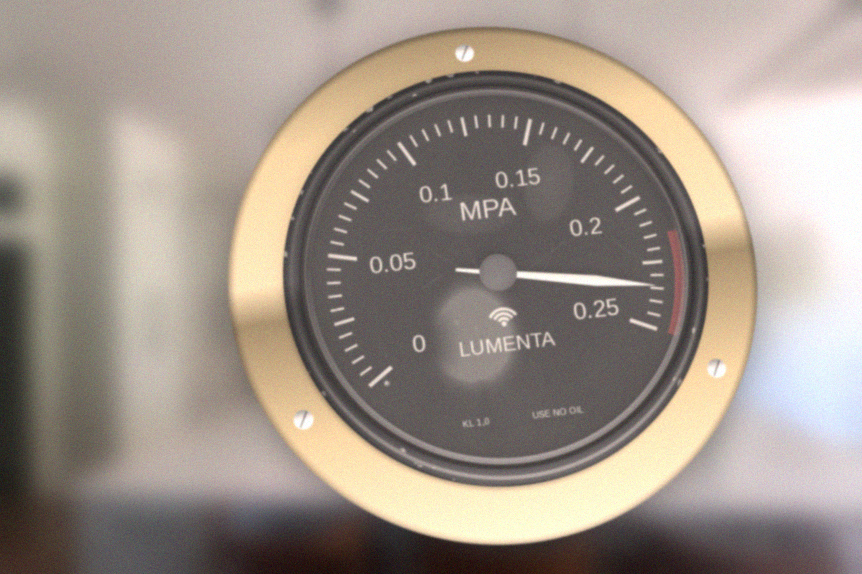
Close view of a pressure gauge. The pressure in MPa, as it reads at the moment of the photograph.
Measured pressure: 0.235 MPa
